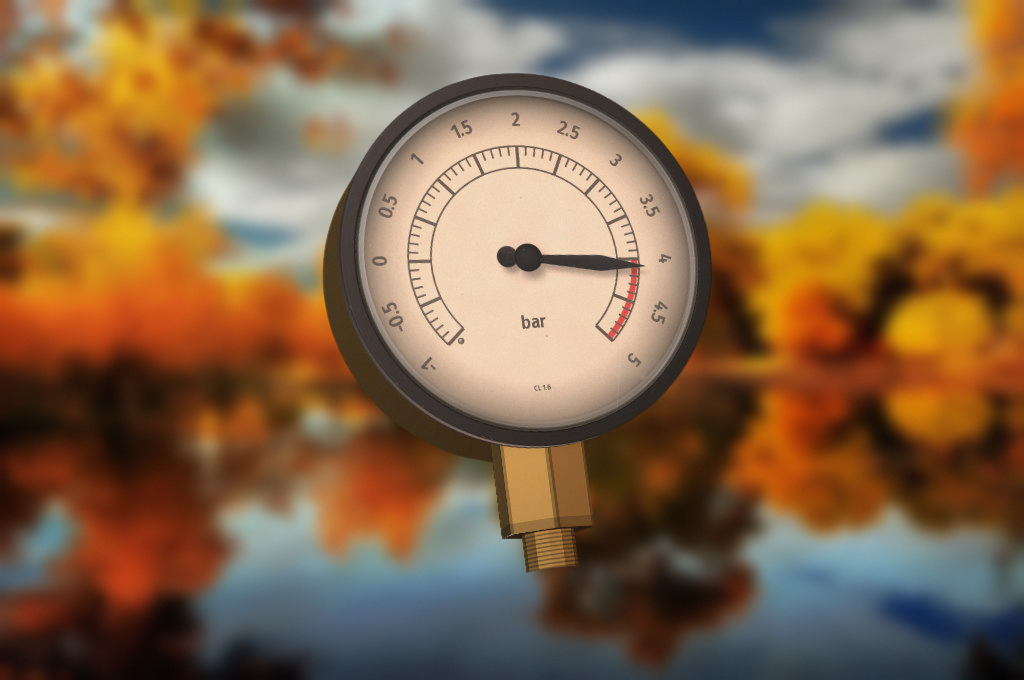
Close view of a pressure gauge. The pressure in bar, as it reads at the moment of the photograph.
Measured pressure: 4.1 bar
